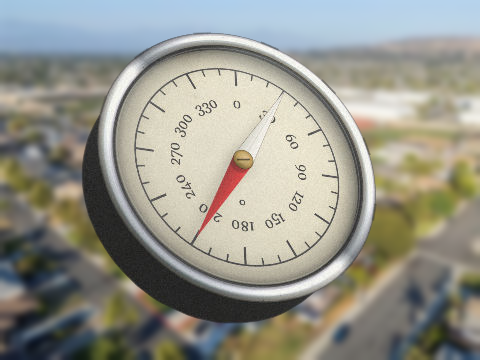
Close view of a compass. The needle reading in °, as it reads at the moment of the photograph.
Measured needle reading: 210 °
